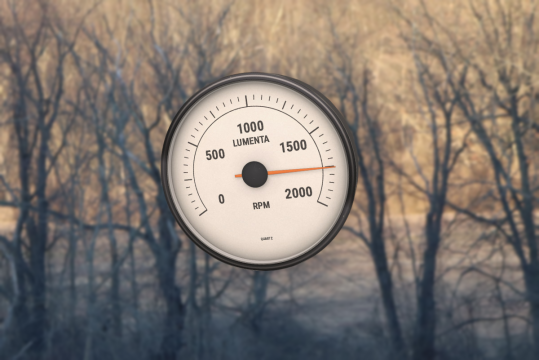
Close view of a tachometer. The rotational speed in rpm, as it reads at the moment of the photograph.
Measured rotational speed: 1750 rpm
